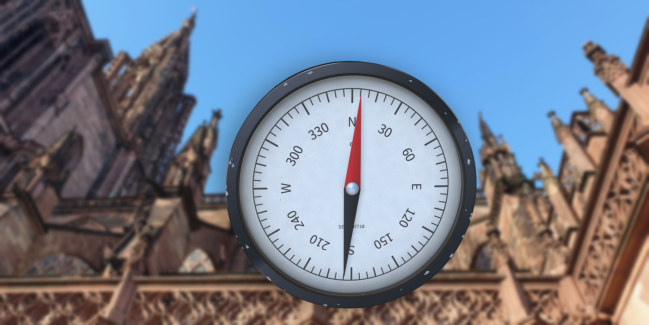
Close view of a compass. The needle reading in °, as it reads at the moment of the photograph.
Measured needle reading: 5 °
